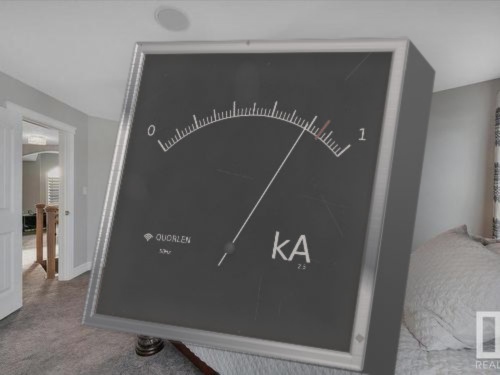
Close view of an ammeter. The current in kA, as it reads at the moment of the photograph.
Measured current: 0.8 kA
